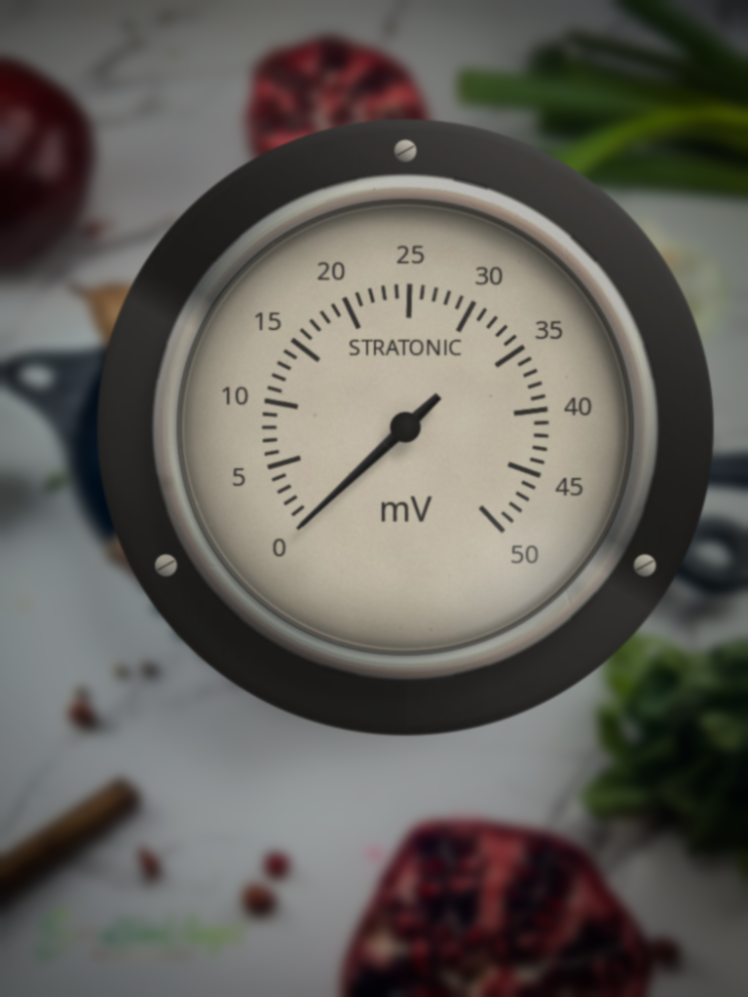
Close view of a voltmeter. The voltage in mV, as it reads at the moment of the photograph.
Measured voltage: 0 mV
